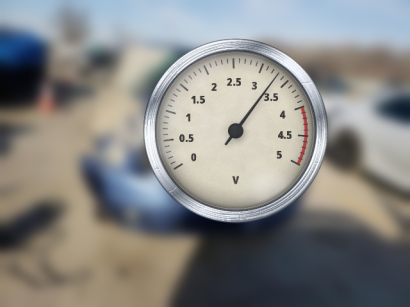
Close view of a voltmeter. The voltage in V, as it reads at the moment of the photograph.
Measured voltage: 3.3 V
